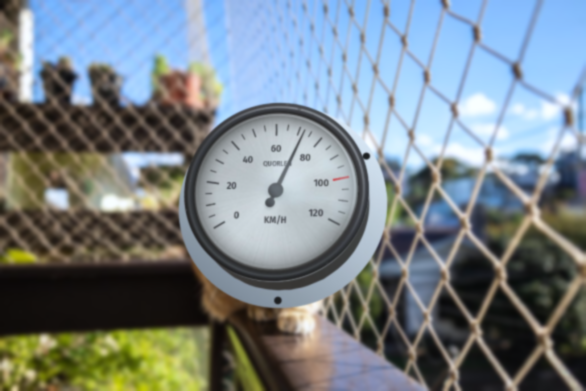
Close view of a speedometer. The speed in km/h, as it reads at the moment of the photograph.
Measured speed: 72.5 km/h
